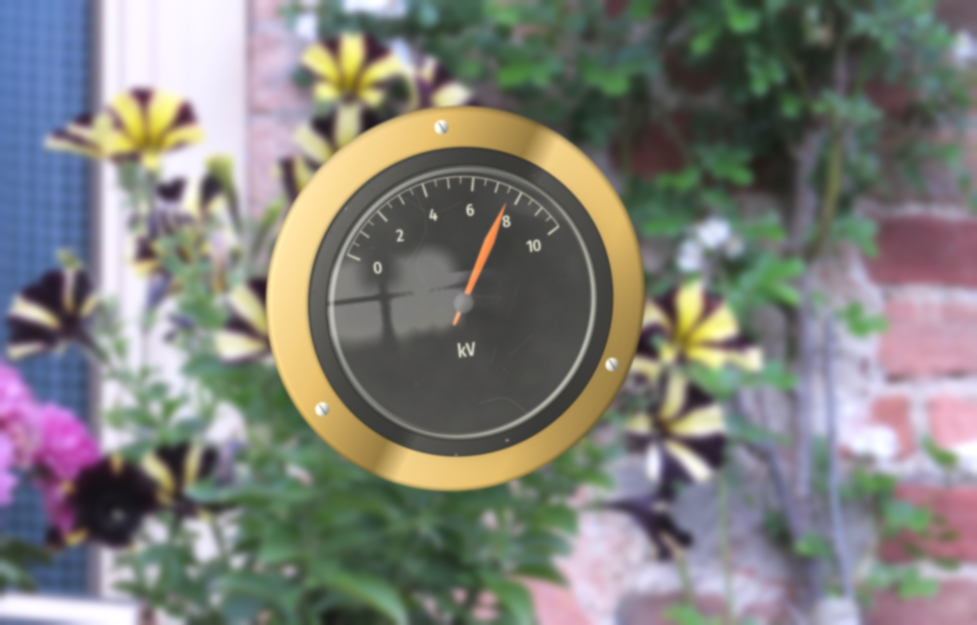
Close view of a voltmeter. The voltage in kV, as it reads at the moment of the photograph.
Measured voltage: 7.5 kV
